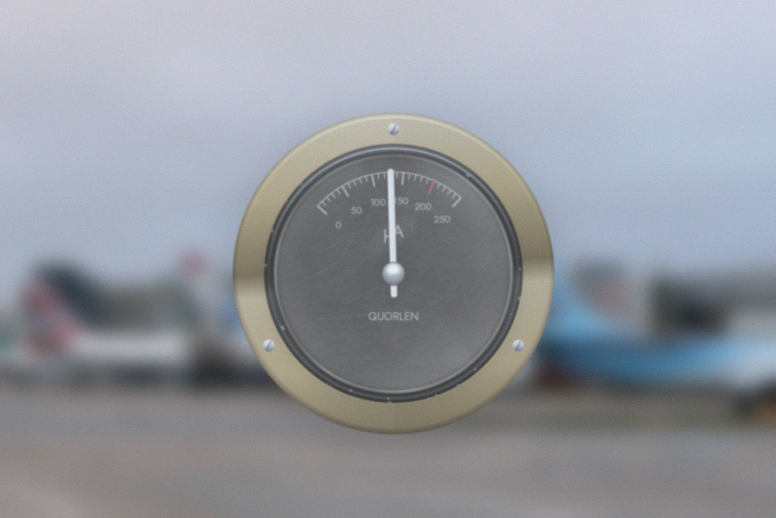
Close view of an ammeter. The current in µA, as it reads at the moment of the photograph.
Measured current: 130 µA
